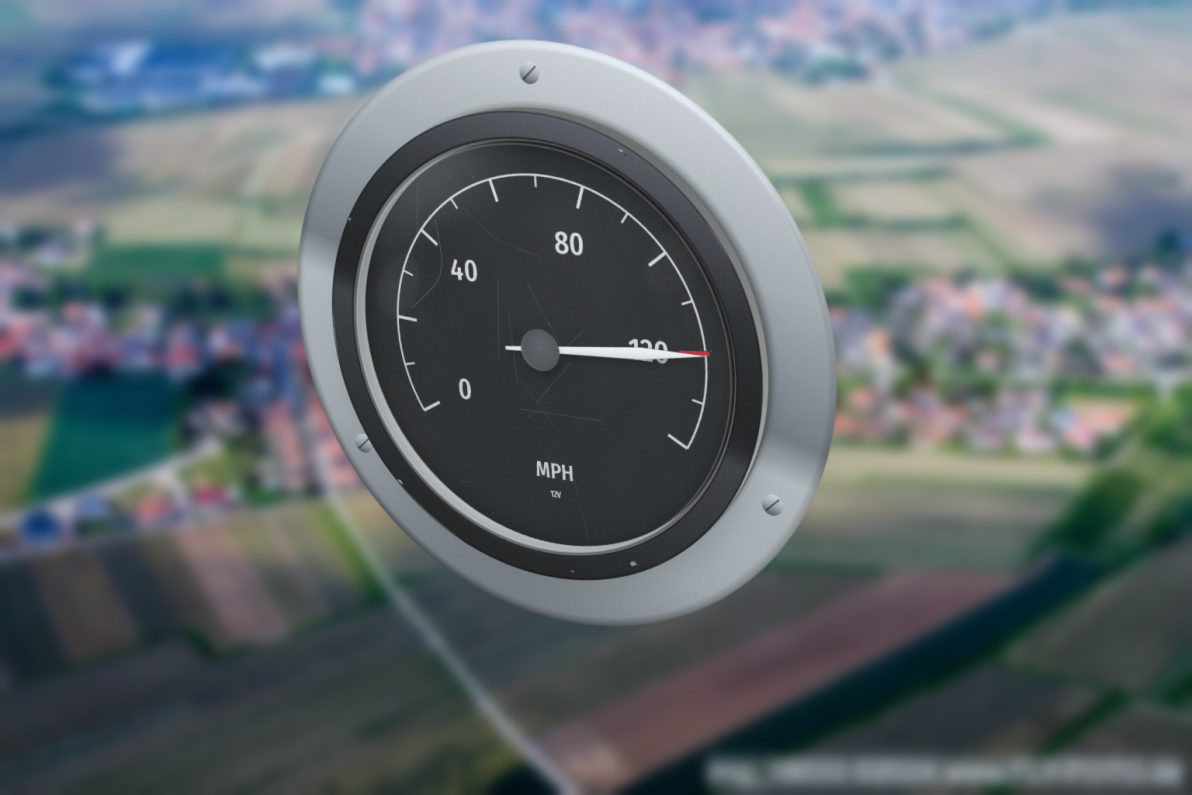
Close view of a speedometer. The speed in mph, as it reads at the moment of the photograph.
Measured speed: 120 mph
